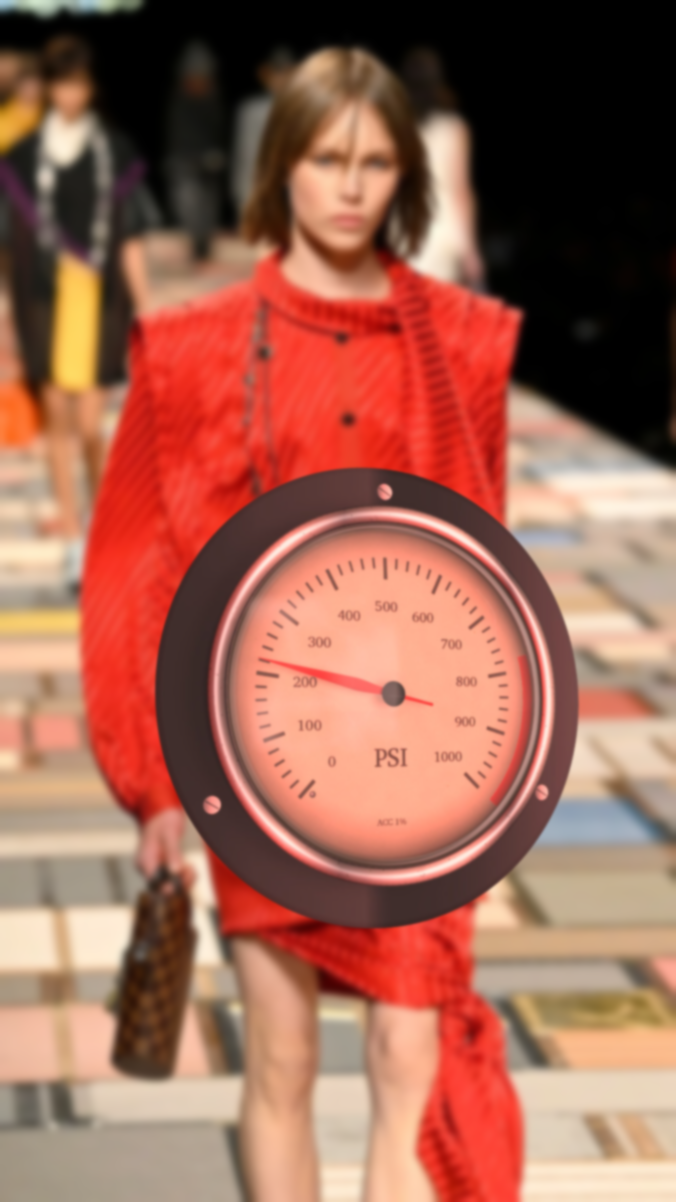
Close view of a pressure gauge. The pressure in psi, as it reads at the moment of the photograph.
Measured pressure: 220 psi
